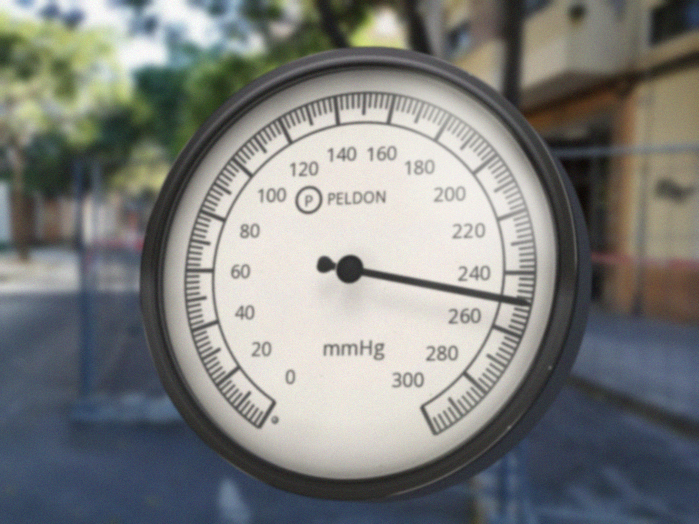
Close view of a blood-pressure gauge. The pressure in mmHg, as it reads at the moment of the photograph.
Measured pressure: 250 mmHg
